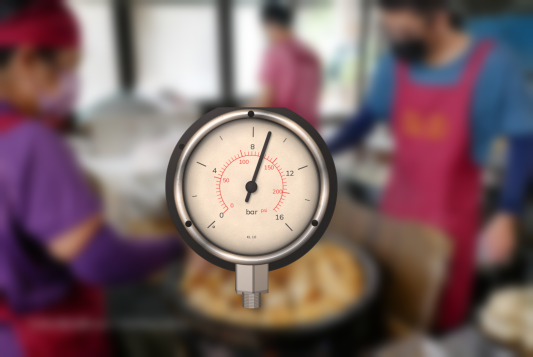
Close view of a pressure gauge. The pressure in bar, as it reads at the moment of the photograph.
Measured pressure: 9 bar
